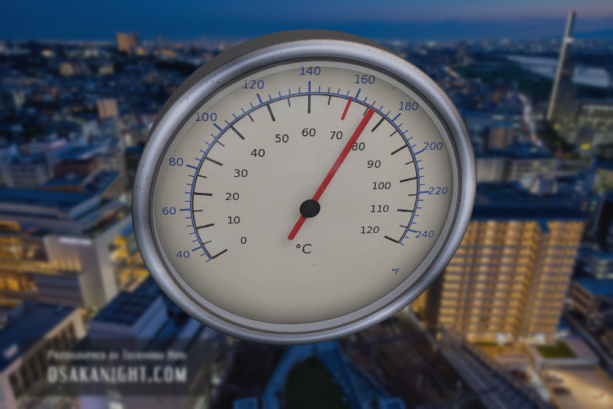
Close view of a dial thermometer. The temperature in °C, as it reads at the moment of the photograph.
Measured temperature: 75 °C
